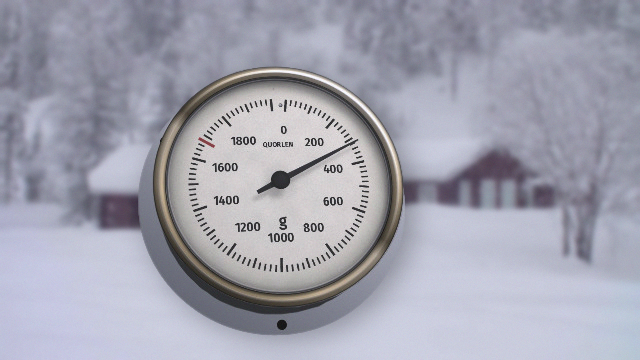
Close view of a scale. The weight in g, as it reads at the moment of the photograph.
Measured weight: 320 g
